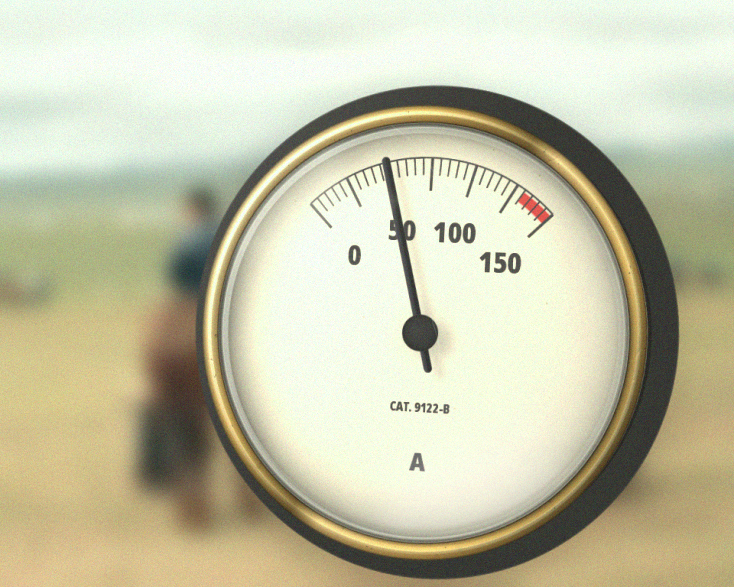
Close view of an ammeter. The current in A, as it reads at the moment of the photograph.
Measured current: 50 A
